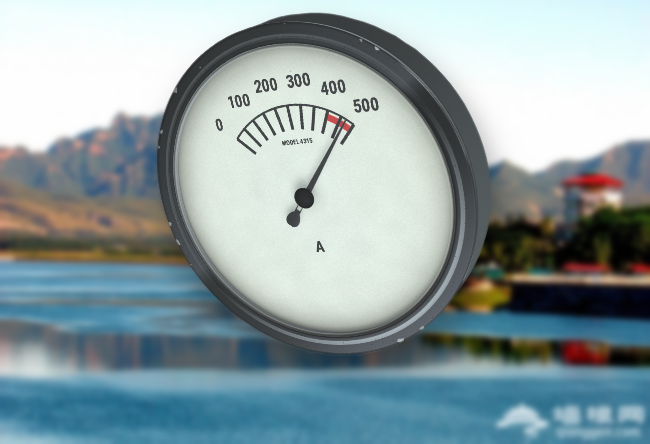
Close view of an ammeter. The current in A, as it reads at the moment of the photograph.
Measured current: 475 A
